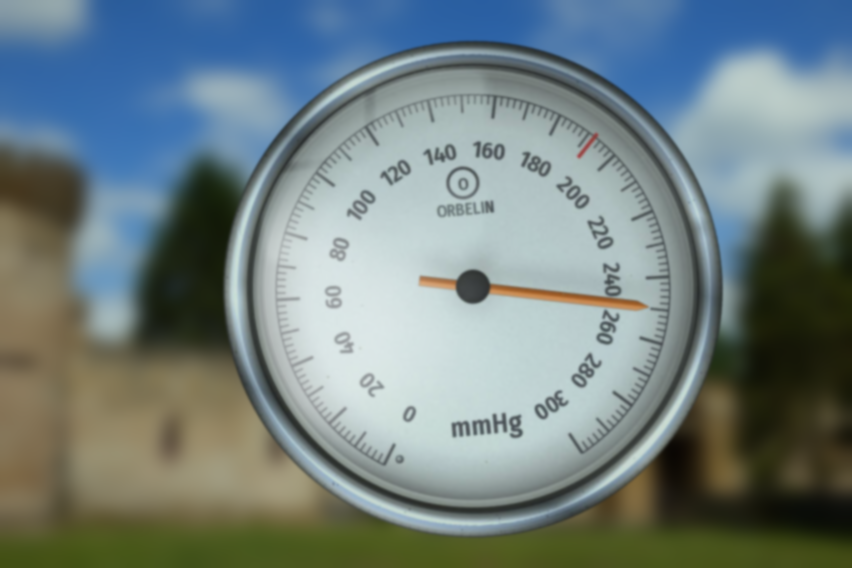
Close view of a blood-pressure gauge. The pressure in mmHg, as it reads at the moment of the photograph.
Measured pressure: 250 mmHg
